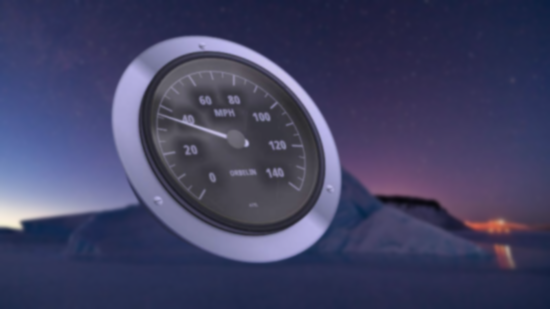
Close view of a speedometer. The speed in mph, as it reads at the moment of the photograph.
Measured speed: 35 mph
